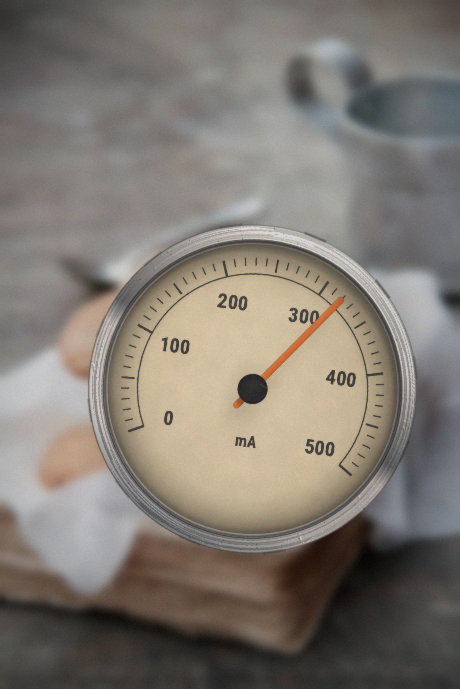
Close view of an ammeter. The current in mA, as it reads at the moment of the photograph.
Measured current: 320 mA
